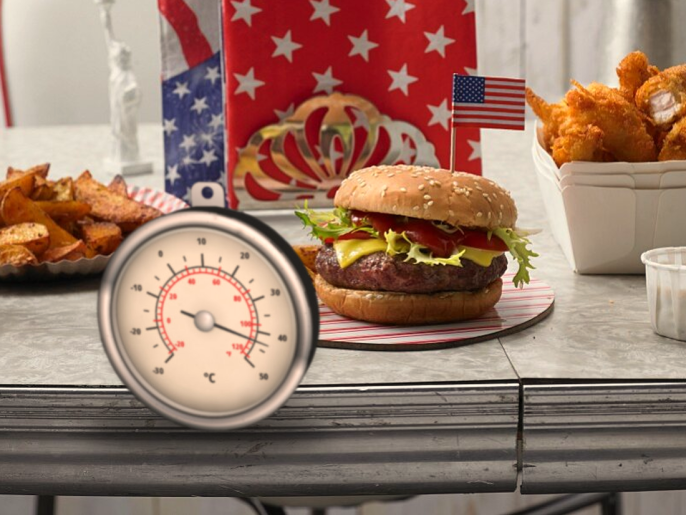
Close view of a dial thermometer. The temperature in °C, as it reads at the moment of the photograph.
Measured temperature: 42.5 °C
